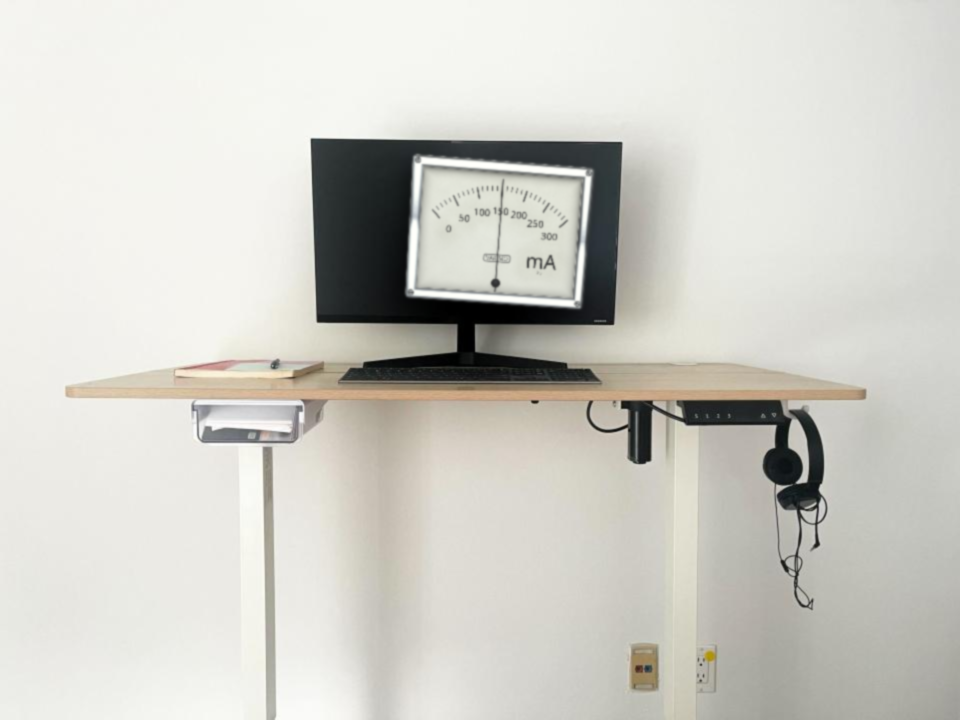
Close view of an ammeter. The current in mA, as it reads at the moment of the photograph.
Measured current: 150 mA
